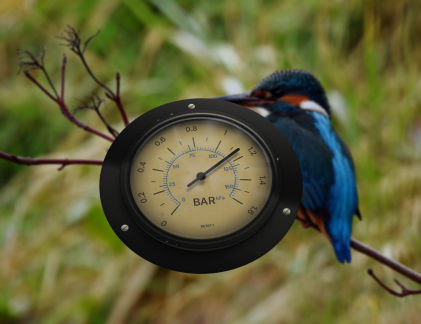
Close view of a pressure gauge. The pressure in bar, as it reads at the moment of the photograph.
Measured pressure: 1.15 bar
